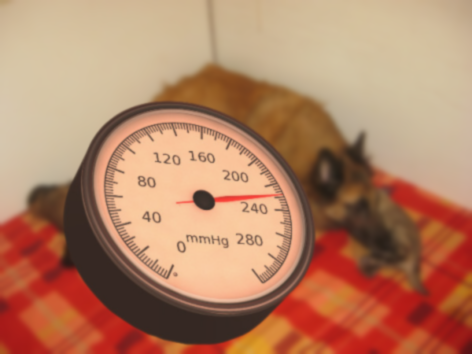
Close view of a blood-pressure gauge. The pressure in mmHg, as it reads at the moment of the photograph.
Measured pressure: 230 mmHg
